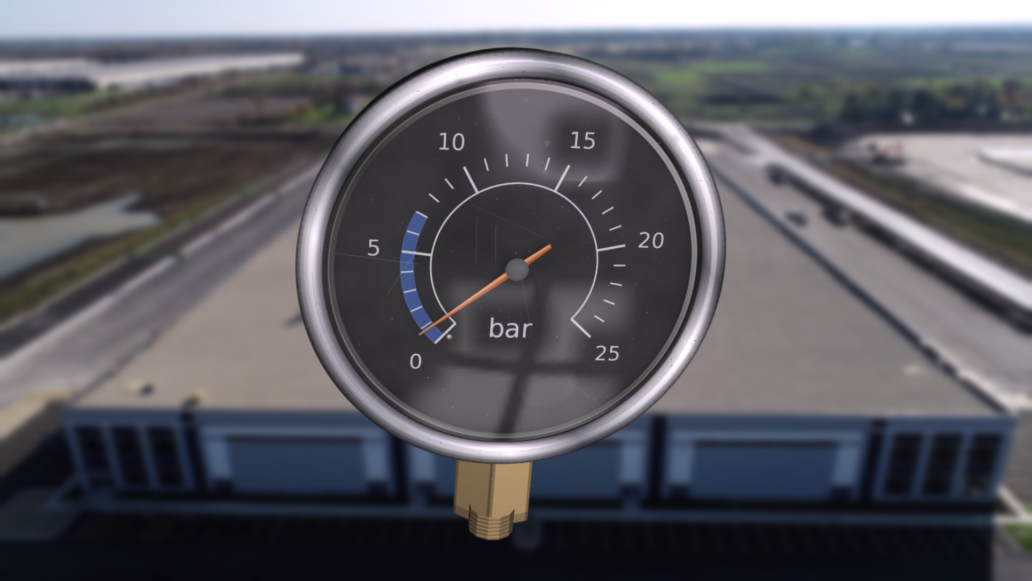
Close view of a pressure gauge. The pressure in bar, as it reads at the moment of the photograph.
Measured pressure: 1 bar
